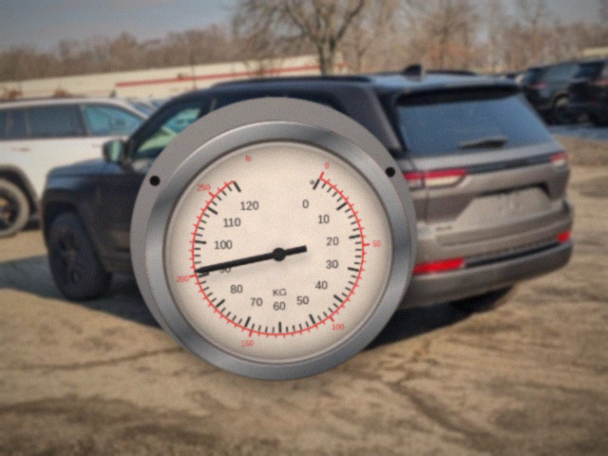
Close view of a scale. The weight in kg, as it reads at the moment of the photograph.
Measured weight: 92 kg
